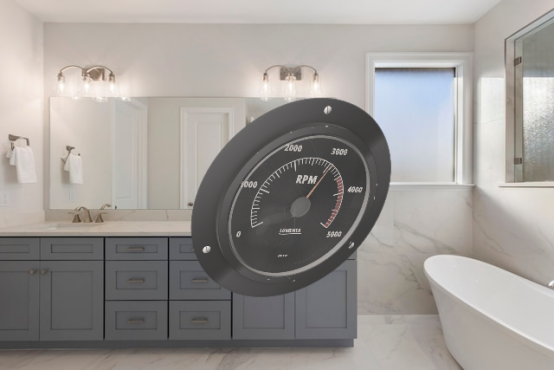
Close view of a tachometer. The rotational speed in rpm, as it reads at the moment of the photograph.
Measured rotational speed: 3000 rpm
